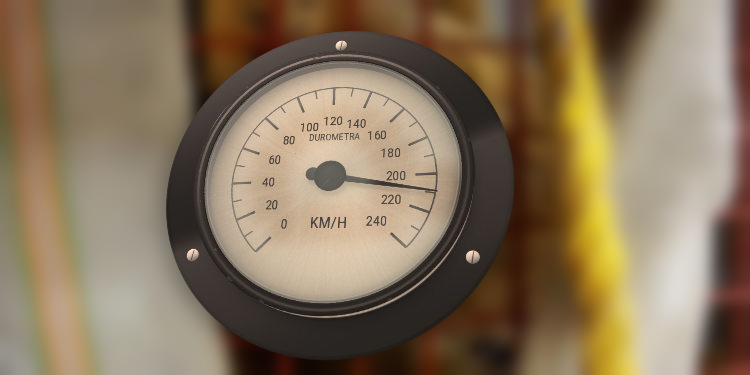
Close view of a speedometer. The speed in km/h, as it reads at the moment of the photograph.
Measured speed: 210 km/h
